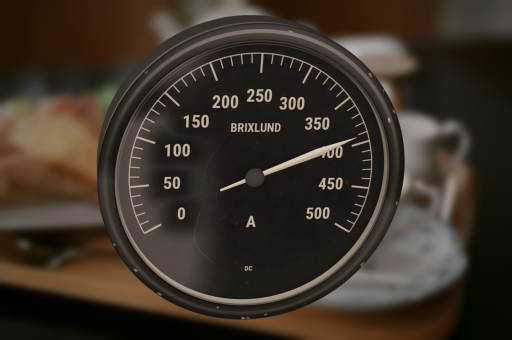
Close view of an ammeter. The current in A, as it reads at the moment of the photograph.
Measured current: 390 A
